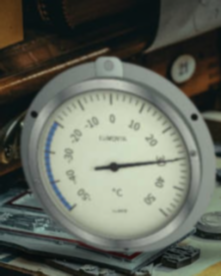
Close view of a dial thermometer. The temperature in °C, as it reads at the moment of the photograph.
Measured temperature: 30 °C
